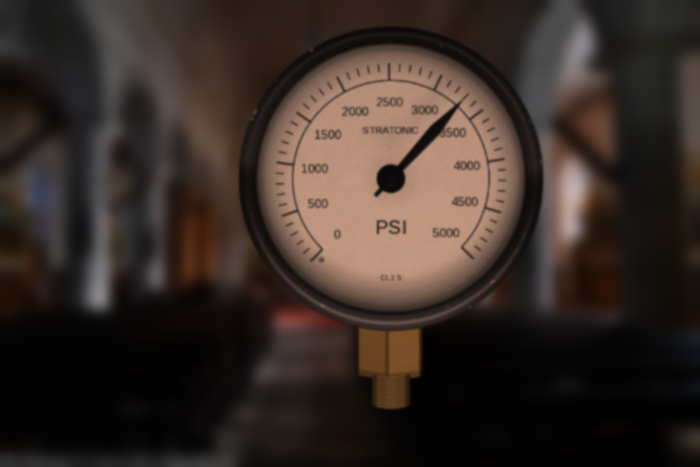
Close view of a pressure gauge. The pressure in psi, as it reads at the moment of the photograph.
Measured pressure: 3300 psi
